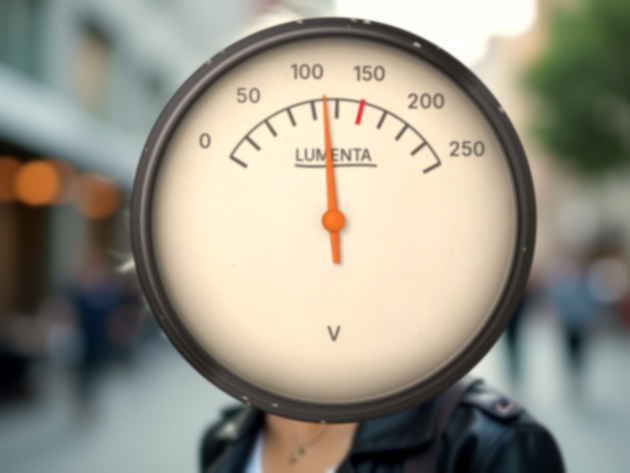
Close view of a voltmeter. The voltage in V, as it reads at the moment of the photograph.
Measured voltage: 112.5 V
